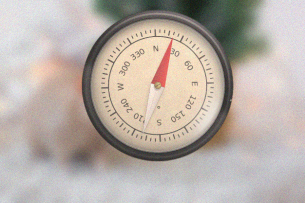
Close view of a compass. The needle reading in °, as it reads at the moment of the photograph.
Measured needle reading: 20 °
